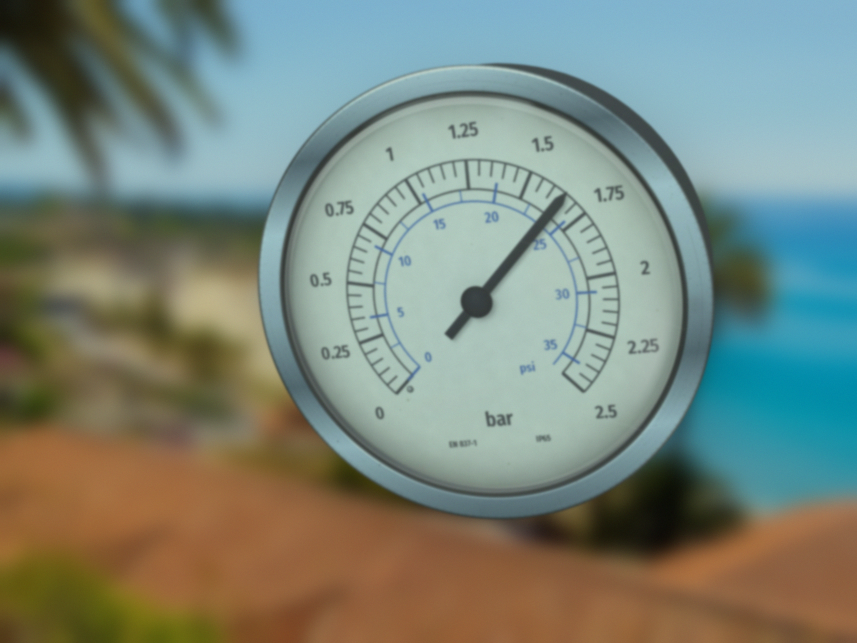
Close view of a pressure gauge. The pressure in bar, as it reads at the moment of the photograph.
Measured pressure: 1.65 bar
